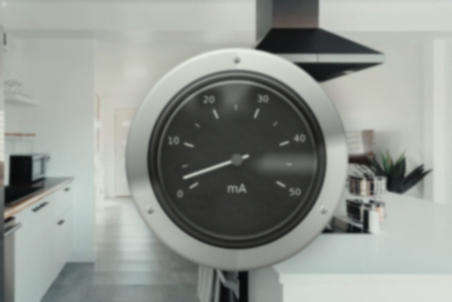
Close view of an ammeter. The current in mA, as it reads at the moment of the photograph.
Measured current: 2.5 mA
